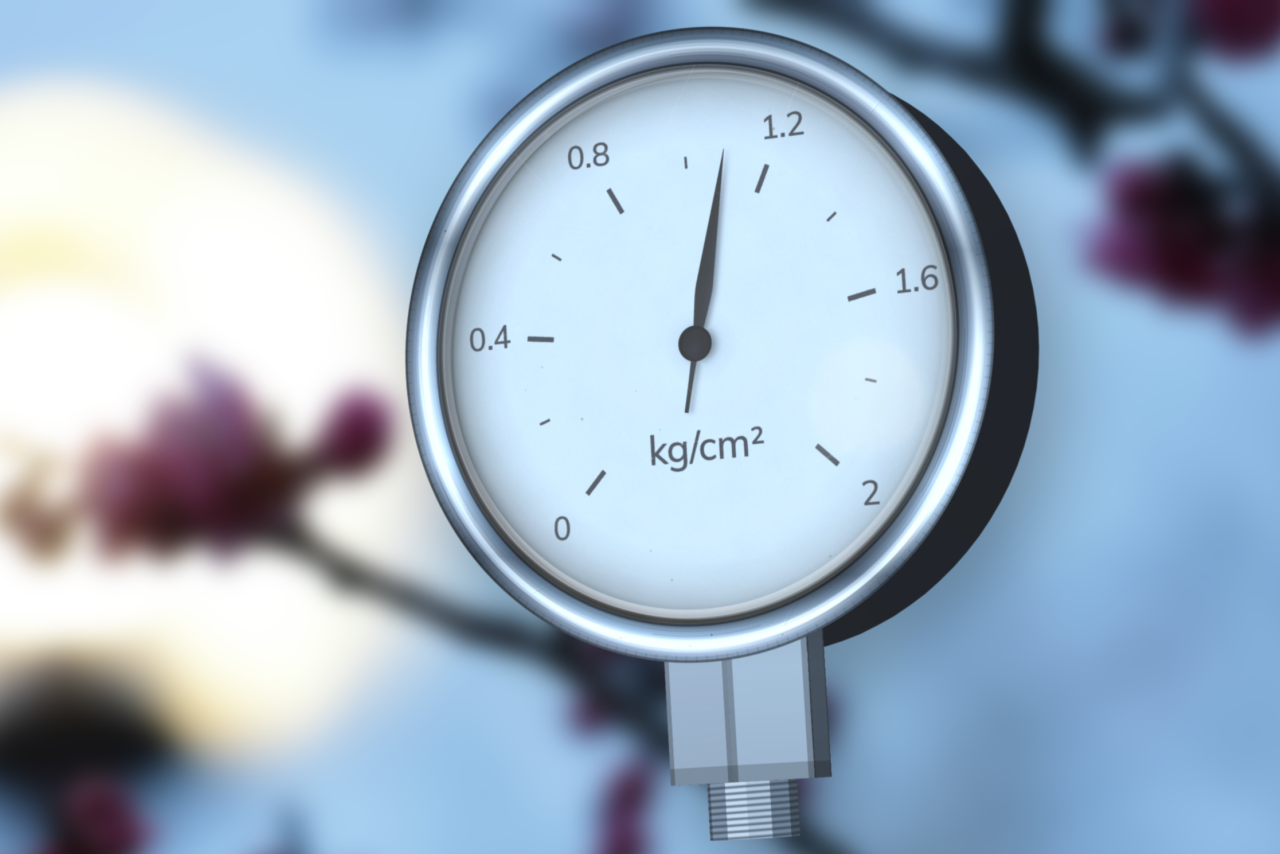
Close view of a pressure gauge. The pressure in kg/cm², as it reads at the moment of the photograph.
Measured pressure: 1.1 kg/cm²
